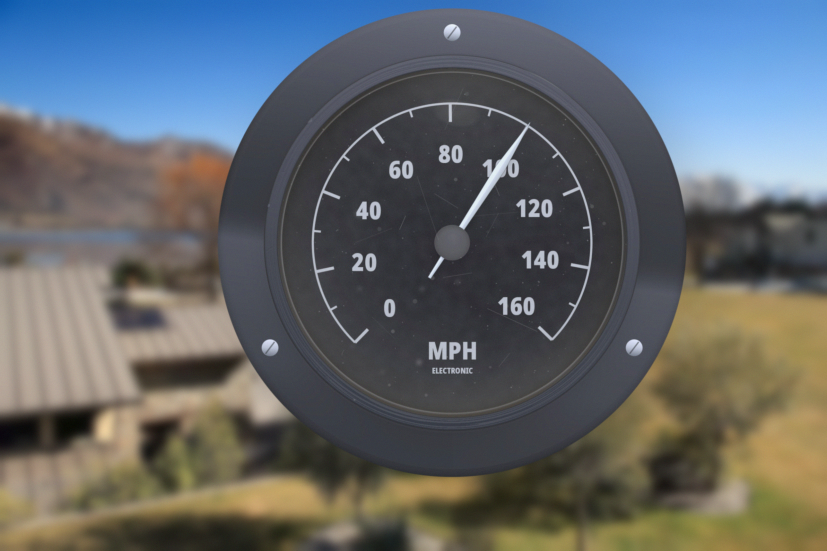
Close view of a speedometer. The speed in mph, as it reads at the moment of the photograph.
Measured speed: 100 mph
